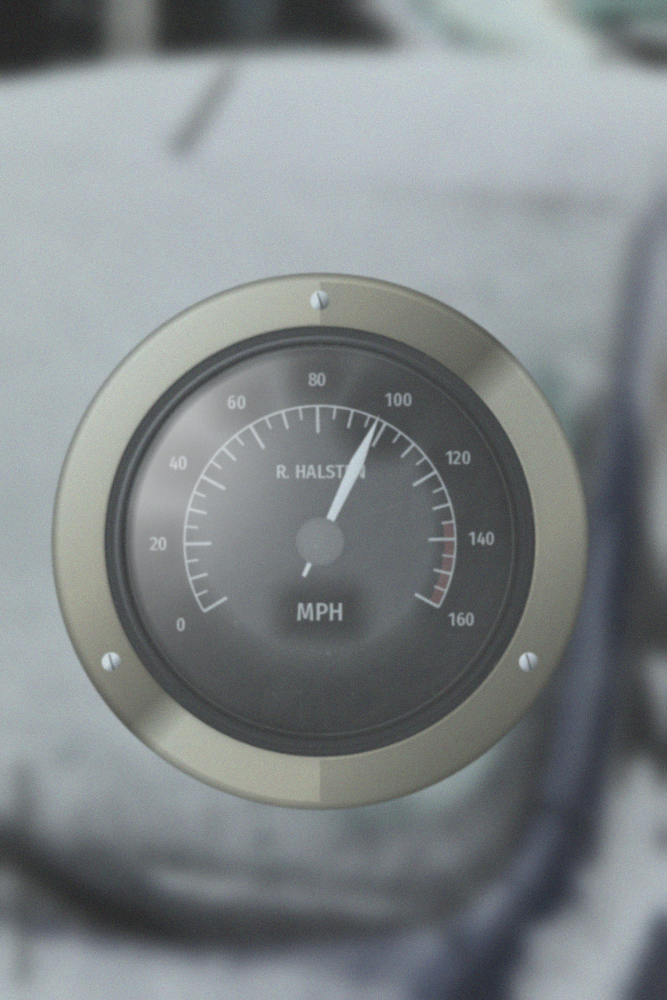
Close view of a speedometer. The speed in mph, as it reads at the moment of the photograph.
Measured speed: 97.5 mph
